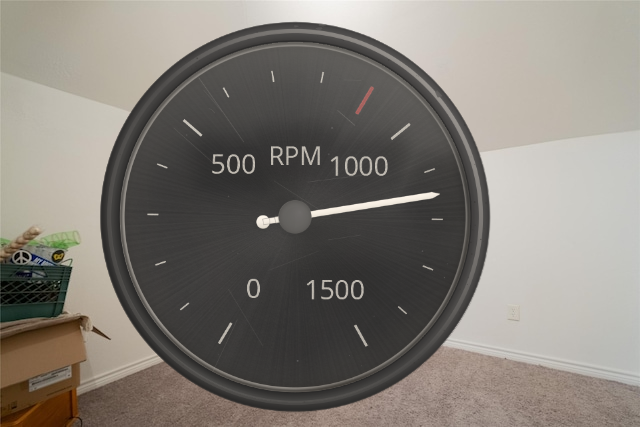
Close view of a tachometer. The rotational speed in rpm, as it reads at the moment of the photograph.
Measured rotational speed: 1150 rpm
